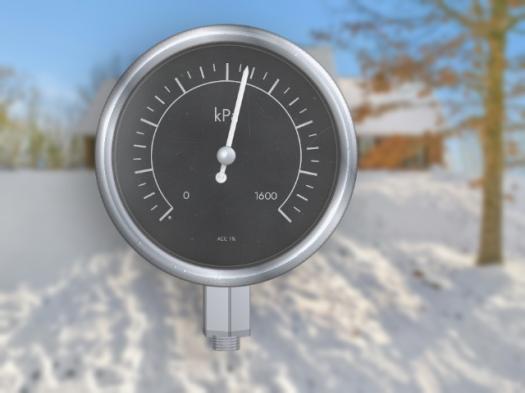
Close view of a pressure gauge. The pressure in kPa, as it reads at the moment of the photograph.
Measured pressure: 875 kPa
